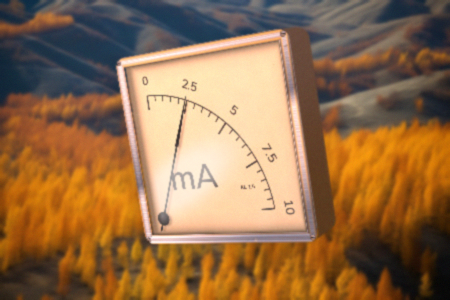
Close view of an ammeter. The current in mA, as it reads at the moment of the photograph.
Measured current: 2.5 mA
